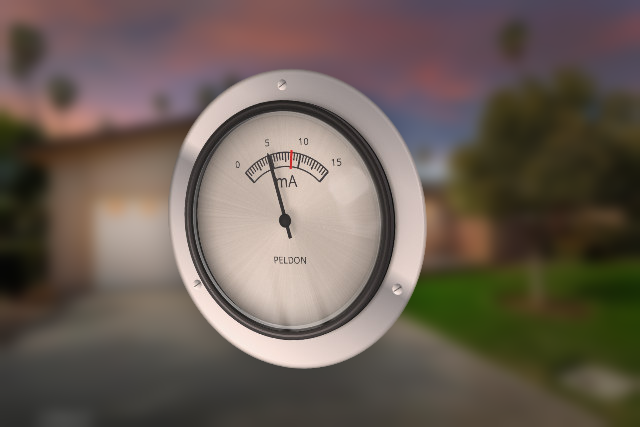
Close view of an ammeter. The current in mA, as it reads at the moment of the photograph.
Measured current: 5 mA
